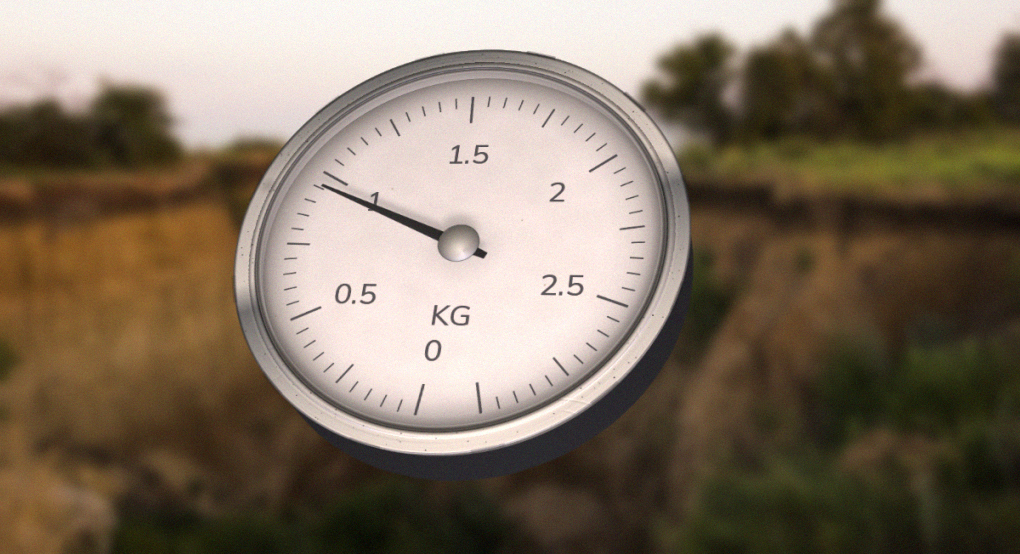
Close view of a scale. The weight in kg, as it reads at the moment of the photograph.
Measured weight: 0.95 kg
